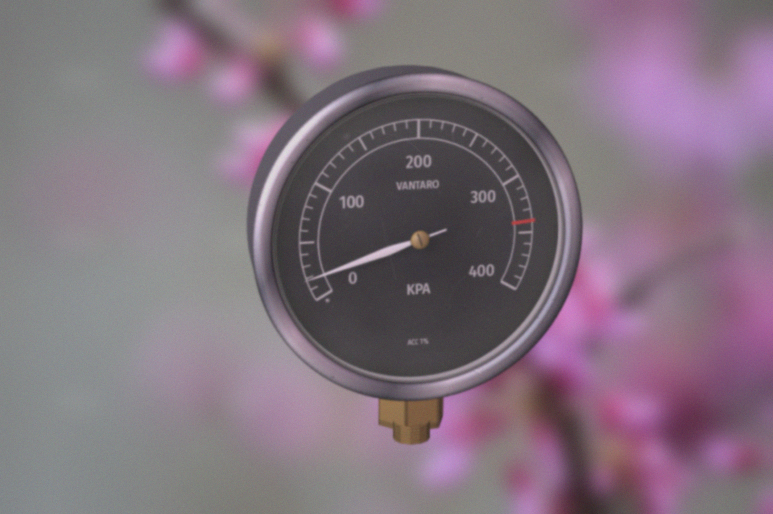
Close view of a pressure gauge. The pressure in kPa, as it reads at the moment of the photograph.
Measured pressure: 20 kPa
